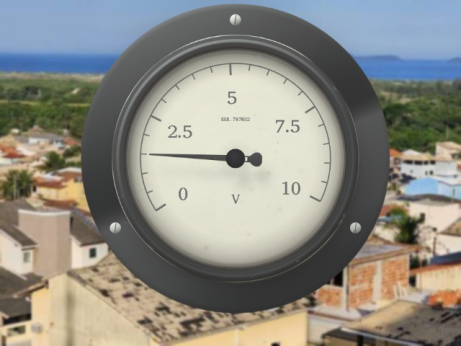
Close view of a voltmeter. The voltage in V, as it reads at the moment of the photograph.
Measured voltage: 1.5 V
